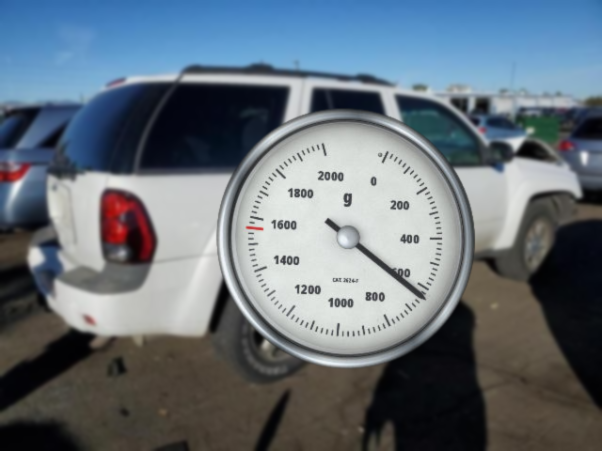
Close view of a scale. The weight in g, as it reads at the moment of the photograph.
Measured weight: 640 g
